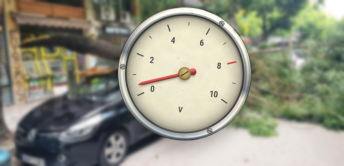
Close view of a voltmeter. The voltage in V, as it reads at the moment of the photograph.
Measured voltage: 0.5 V
